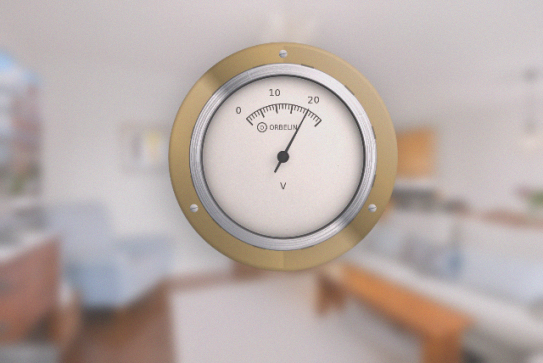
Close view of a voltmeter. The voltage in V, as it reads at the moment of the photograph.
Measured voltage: 20 V
